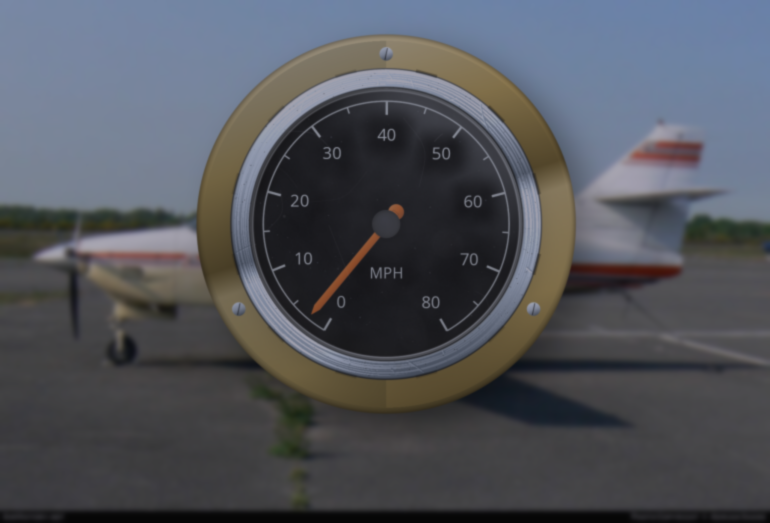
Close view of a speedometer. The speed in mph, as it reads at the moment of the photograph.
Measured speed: 2.5 mph
